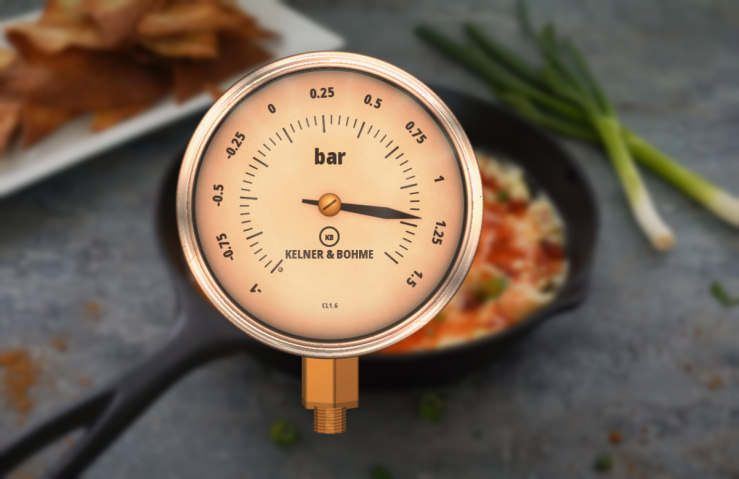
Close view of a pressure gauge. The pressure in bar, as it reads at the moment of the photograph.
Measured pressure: 1.2 bar
